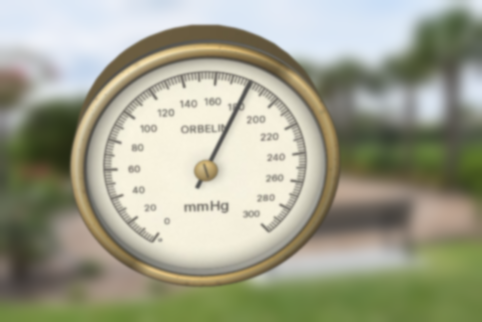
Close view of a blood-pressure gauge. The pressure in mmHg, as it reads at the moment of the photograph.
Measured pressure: 180 mmHg
